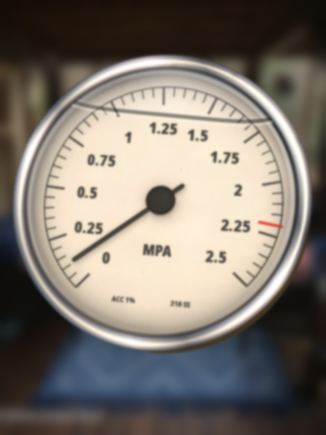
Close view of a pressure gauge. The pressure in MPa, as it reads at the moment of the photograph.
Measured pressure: 0.1 MPa
